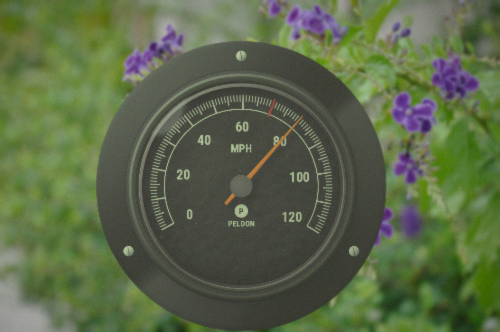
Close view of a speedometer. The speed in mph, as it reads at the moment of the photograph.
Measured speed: 80 mph
